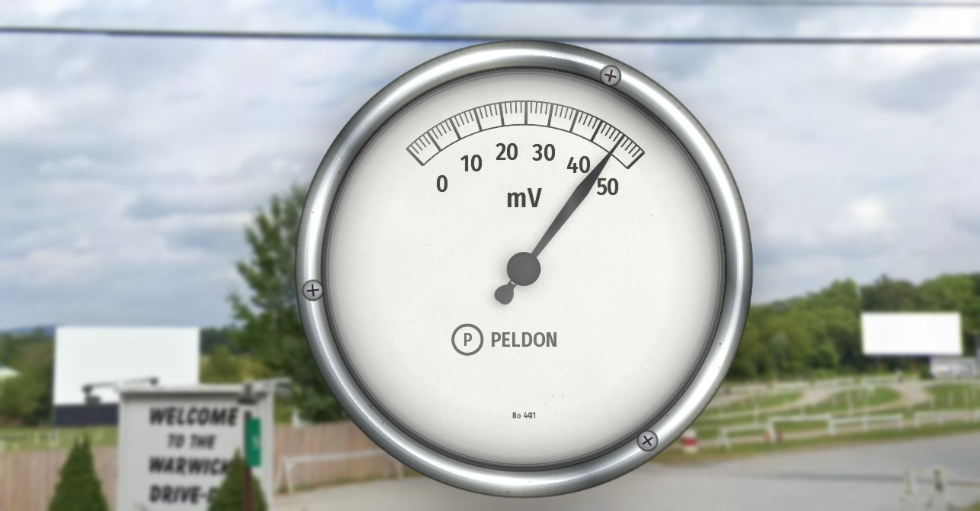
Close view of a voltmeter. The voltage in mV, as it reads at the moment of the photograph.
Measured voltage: 45 mV
